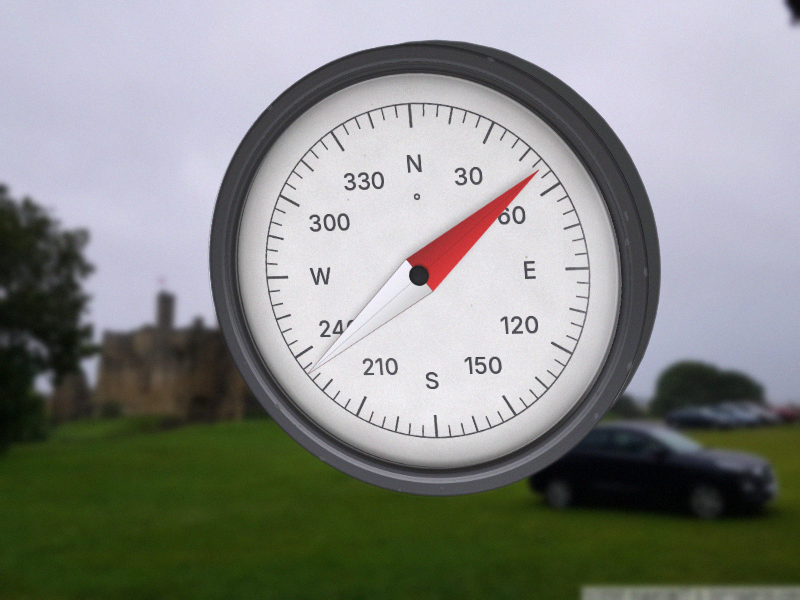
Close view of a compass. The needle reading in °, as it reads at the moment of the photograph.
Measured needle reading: 52.5 °
